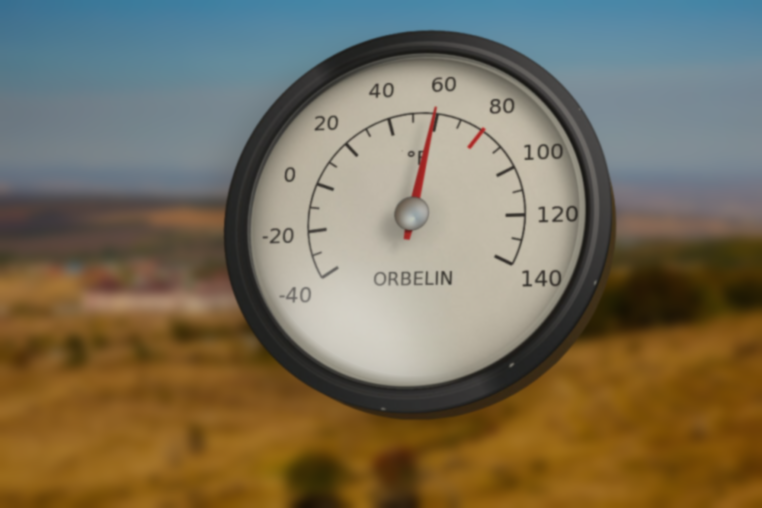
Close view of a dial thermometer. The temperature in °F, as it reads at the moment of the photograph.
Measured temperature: 60 °F
